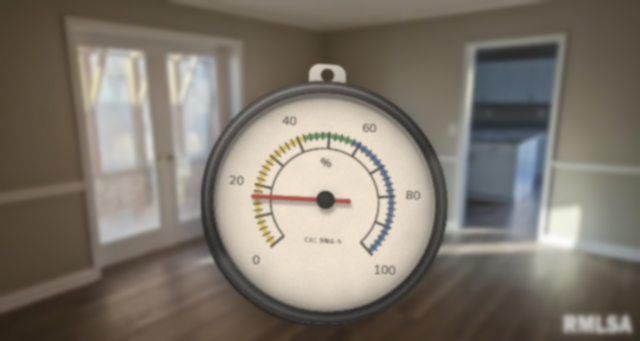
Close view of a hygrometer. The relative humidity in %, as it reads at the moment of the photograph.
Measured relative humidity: 16 %
